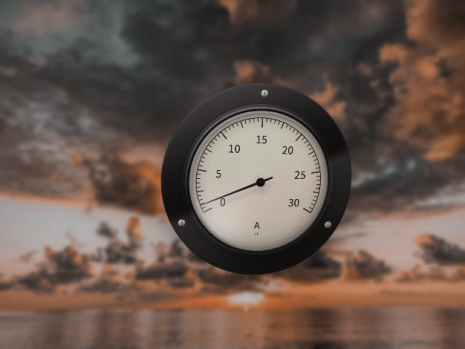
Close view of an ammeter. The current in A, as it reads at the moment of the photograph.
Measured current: 1 A
